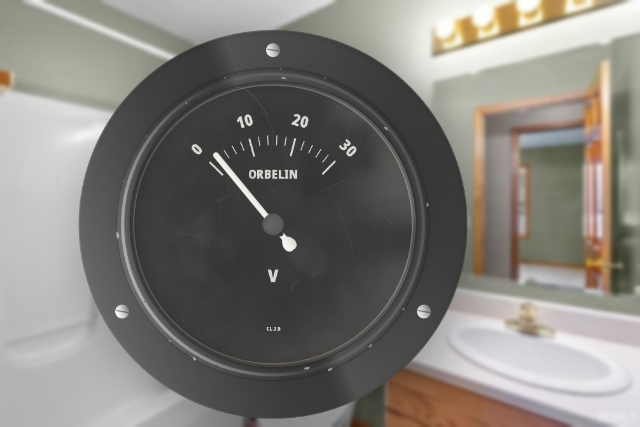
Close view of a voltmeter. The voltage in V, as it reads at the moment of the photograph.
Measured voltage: 2 V
